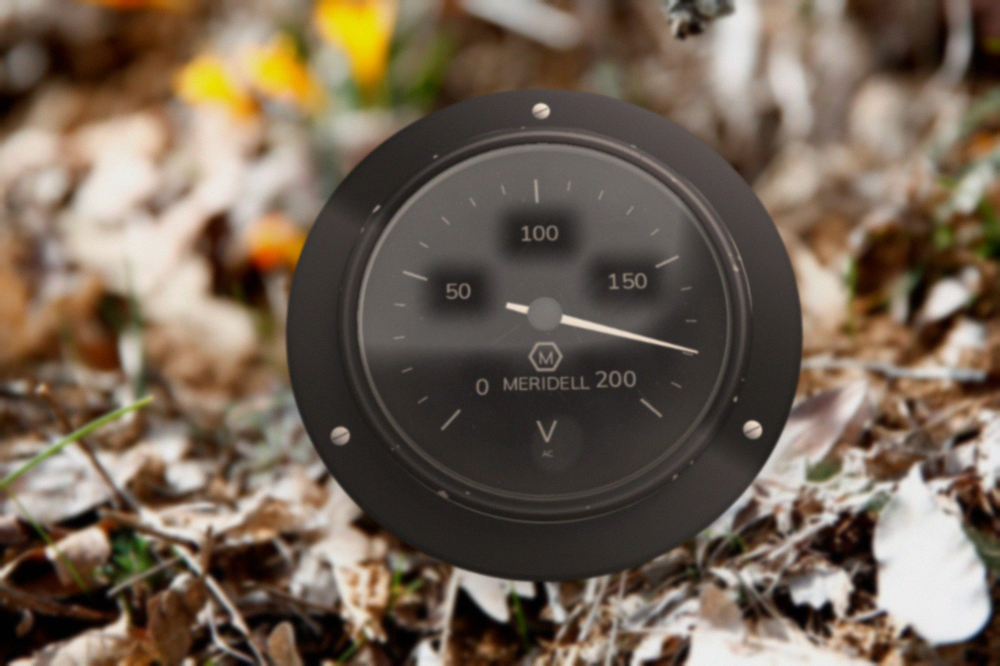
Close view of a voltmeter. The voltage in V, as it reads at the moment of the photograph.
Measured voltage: 180 V
